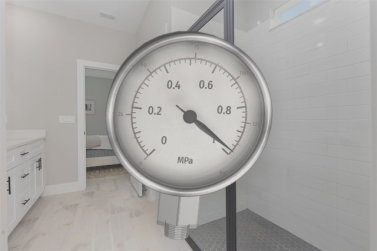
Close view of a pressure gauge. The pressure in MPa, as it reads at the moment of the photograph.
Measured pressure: 0.98 MPa
